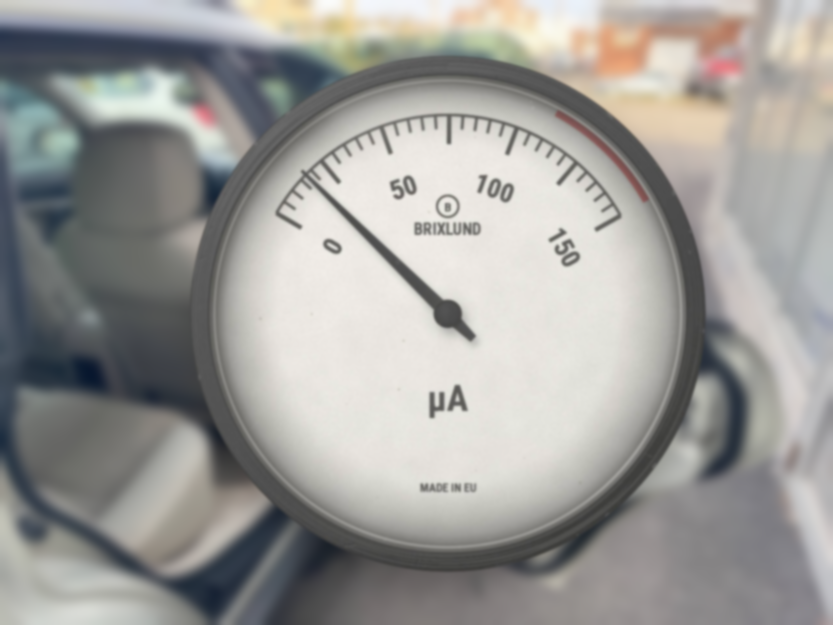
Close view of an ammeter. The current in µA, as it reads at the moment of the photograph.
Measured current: 17.5 µA
